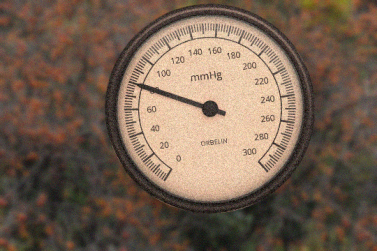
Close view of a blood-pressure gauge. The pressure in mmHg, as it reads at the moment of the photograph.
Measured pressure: 80 mmHg
